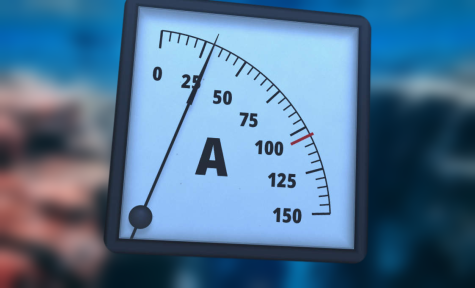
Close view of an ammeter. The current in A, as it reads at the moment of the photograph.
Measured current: 30 A
